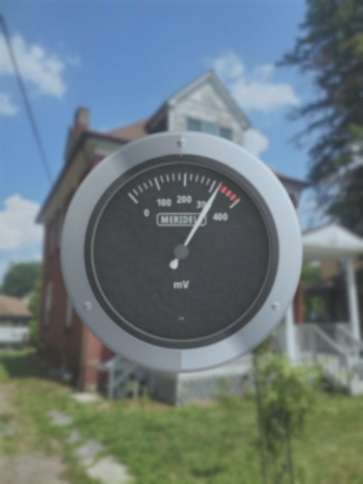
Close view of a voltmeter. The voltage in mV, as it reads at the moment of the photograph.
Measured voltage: 320 mV
